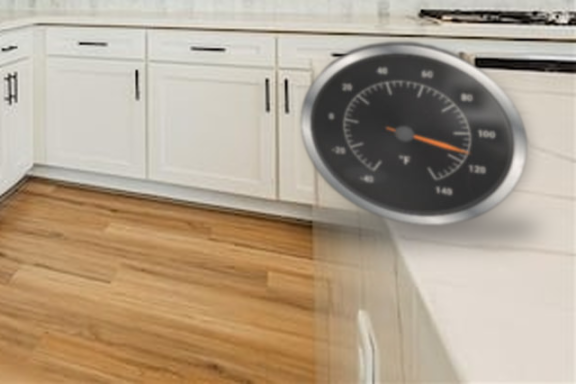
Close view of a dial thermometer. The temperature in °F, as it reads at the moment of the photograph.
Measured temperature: 112 °F
